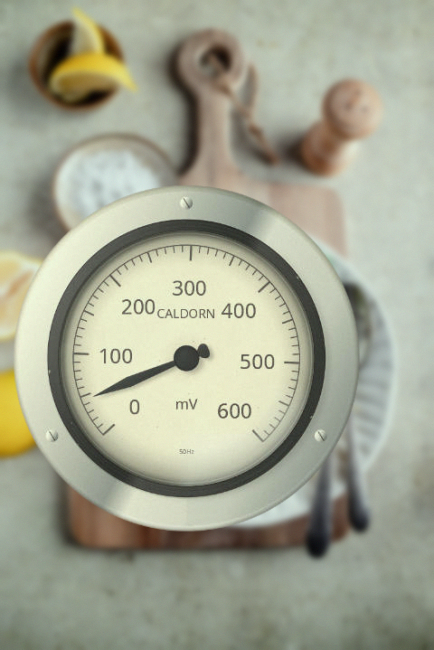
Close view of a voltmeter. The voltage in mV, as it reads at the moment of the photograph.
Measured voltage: 45 mV
